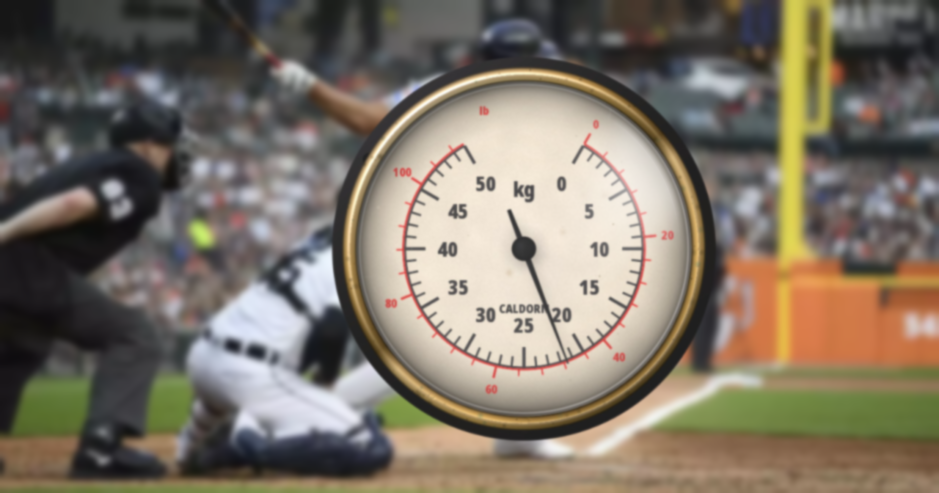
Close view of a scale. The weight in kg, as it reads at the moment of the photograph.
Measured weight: 21.5 kg
